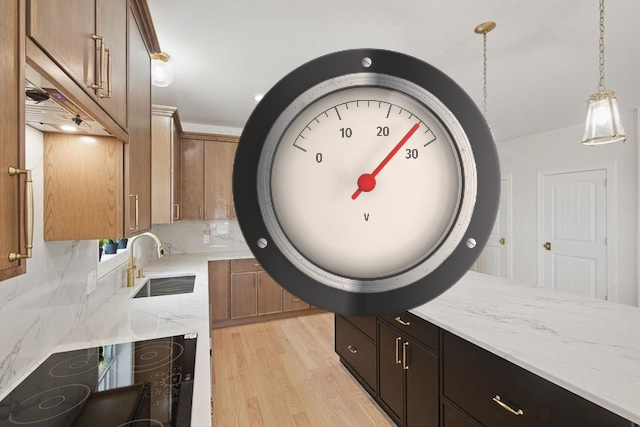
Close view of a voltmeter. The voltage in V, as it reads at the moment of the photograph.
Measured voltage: 26 V
